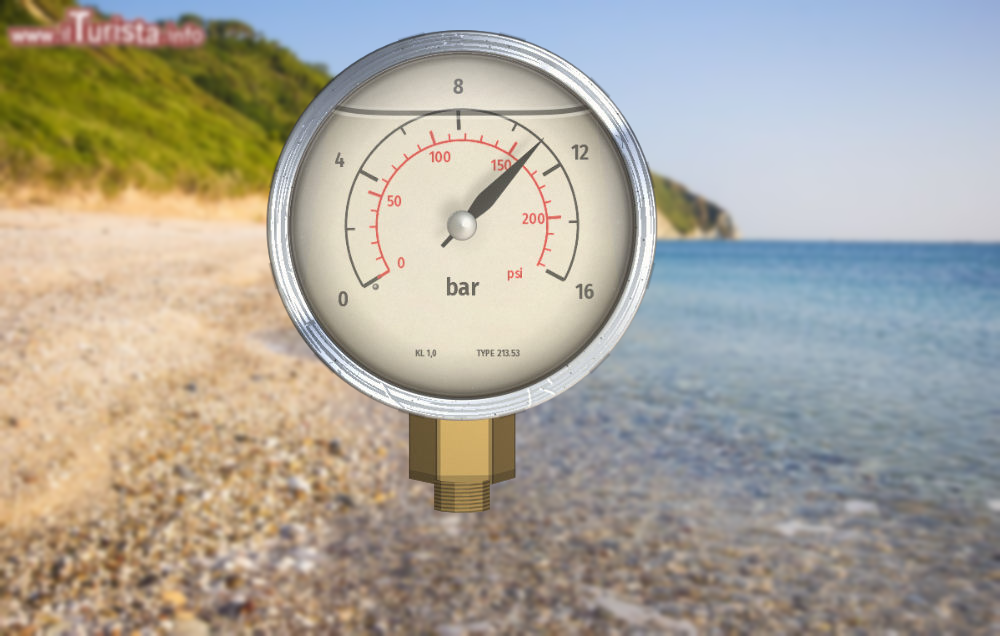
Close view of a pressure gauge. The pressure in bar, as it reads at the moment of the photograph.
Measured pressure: 11 bar
